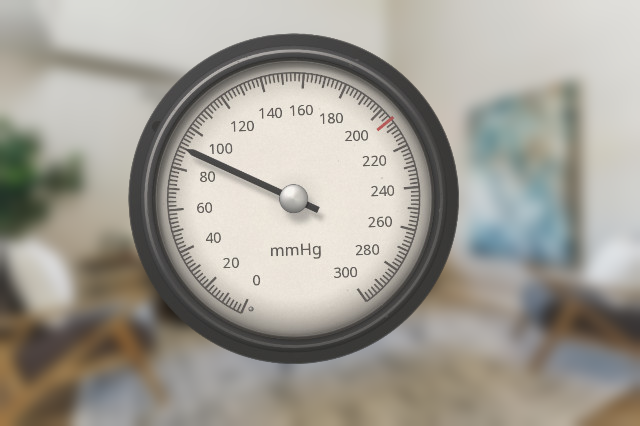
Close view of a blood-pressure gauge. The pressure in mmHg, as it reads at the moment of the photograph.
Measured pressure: 90 mmHg
